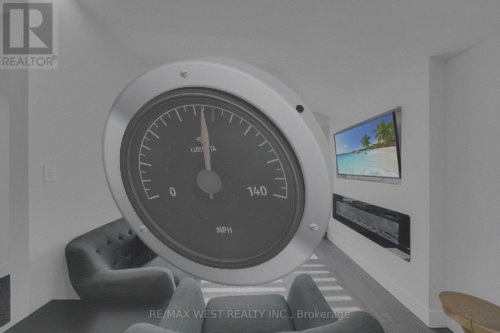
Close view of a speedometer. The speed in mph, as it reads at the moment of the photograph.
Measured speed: 75 mph
